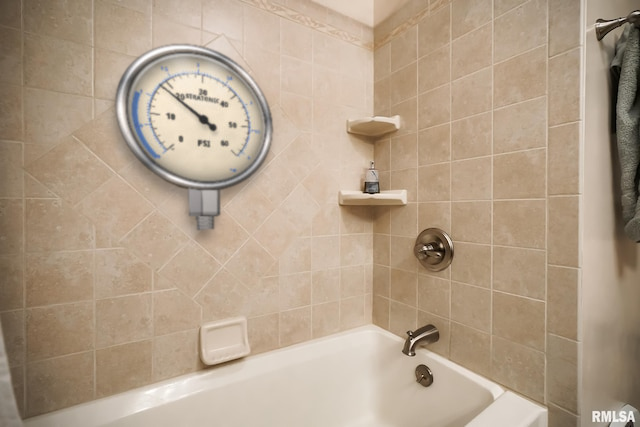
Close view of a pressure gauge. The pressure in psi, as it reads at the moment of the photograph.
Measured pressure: 18 psi
